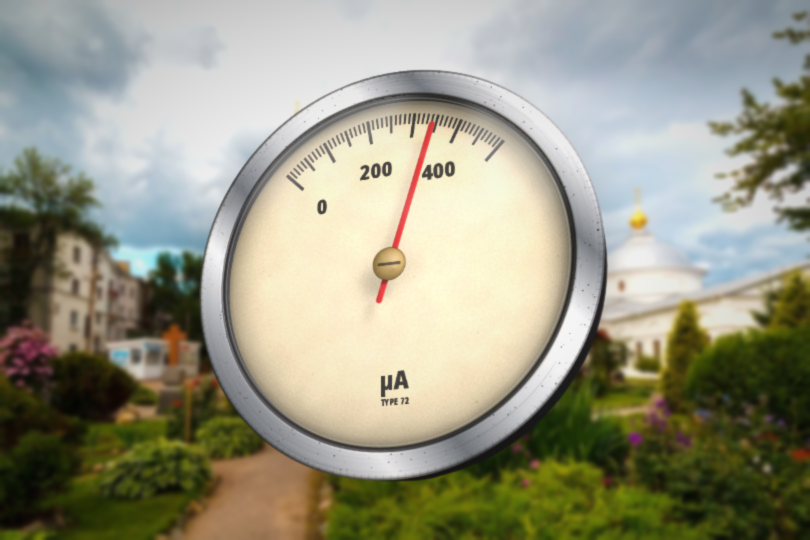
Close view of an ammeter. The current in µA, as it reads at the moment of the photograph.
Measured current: 350 µA
